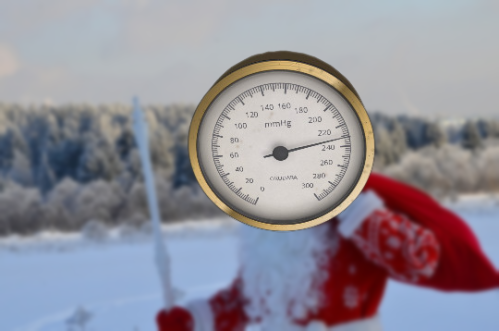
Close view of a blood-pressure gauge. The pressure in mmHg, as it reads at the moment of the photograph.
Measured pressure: 230 mmHg
